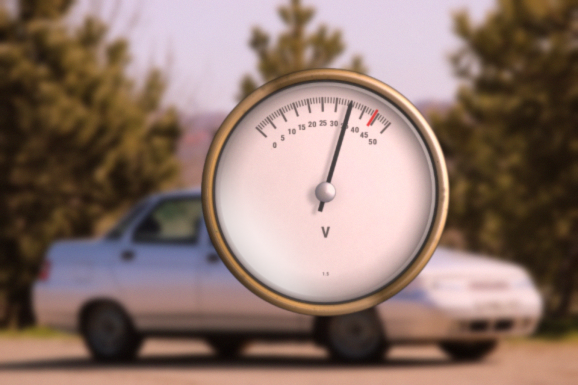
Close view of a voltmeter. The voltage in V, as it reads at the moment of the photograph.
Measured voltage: 35 V
